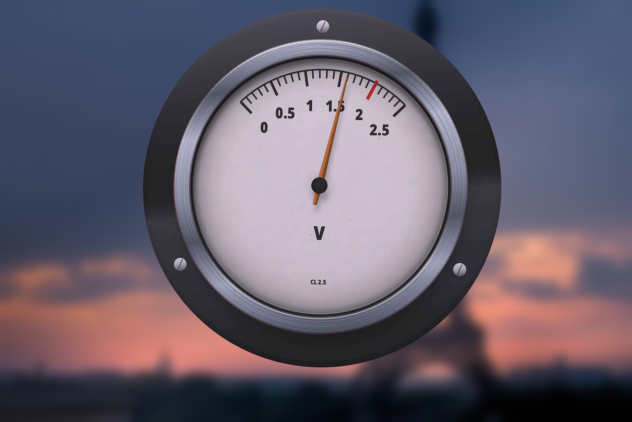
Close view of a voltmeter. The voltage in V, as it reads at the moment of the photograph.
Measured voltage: 1.6 V
